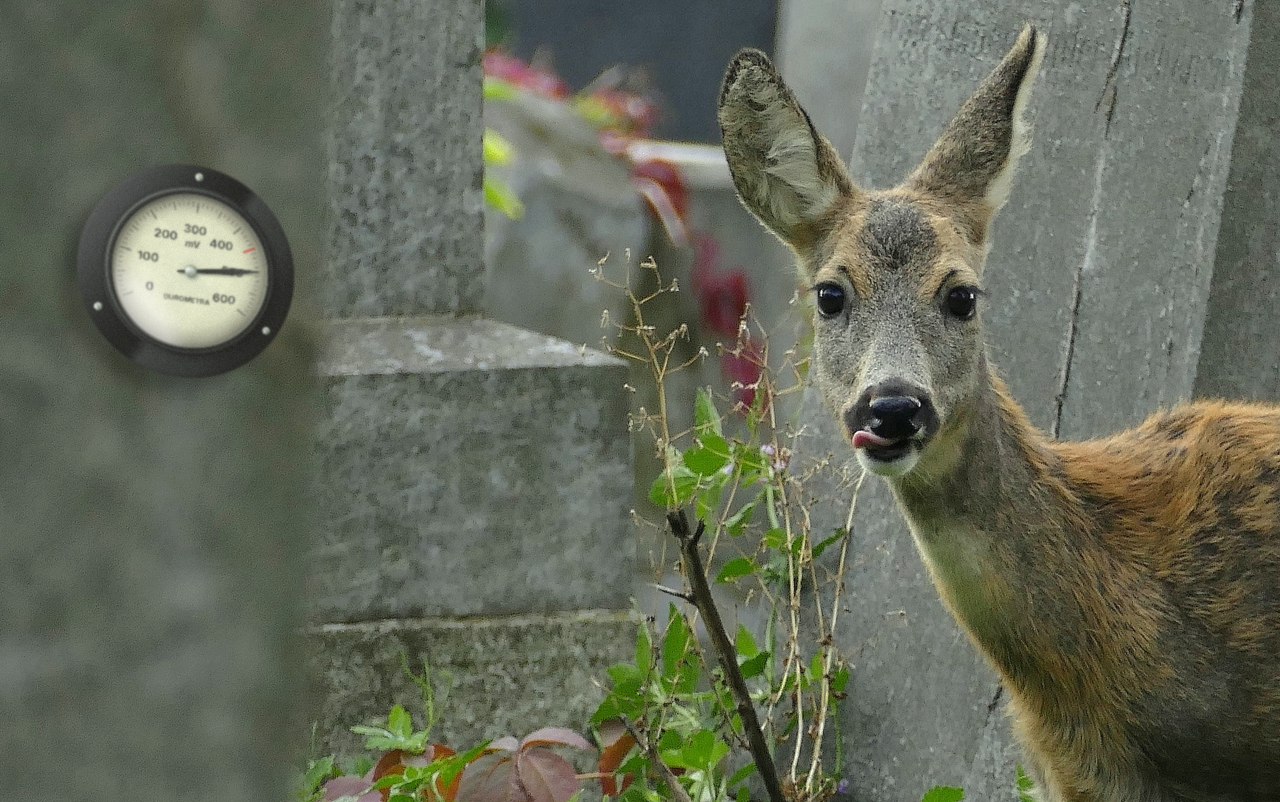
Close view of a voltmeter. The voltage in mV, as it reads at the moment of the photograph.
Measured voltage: 500 mV
